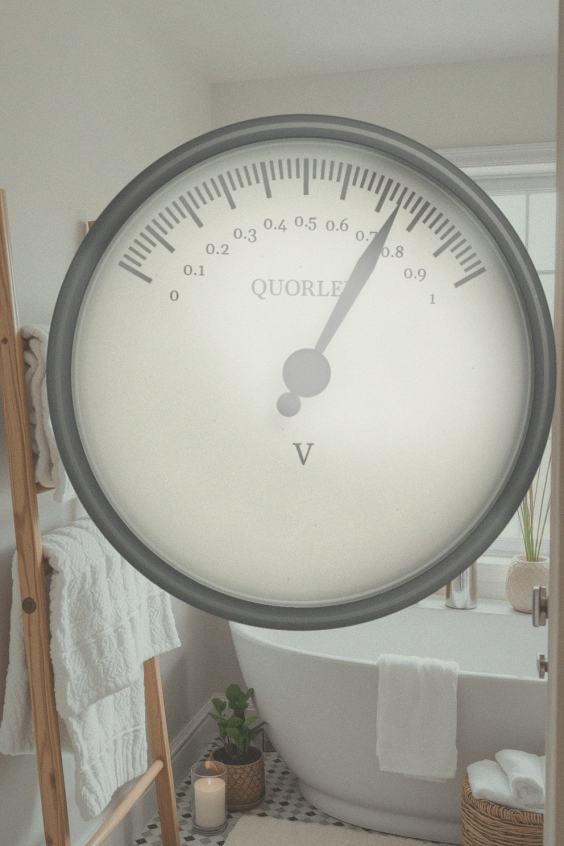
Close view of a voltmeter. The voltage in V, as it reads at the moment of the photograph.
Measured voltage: 0.74 V
